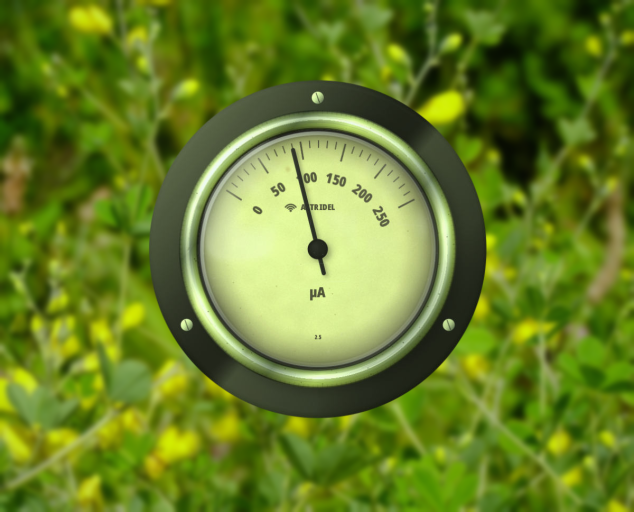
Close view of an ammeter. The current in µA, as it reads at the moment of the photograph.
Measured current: 90 µA
